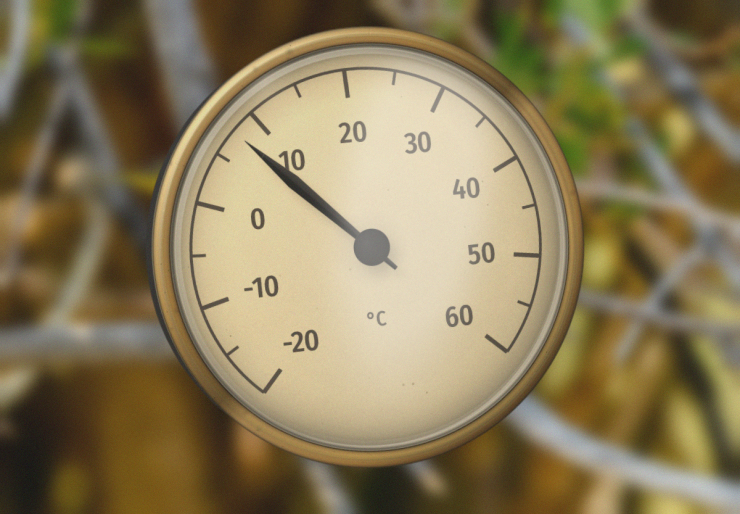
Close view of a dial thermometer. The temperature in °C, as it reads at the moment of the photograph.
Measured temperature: 7.5 °C
